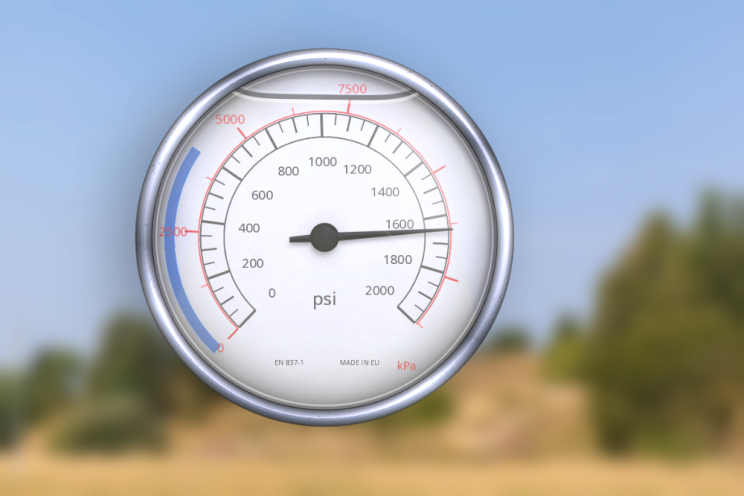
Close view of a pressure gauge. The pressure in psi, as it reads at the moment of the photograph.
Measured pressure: 1650 psi
